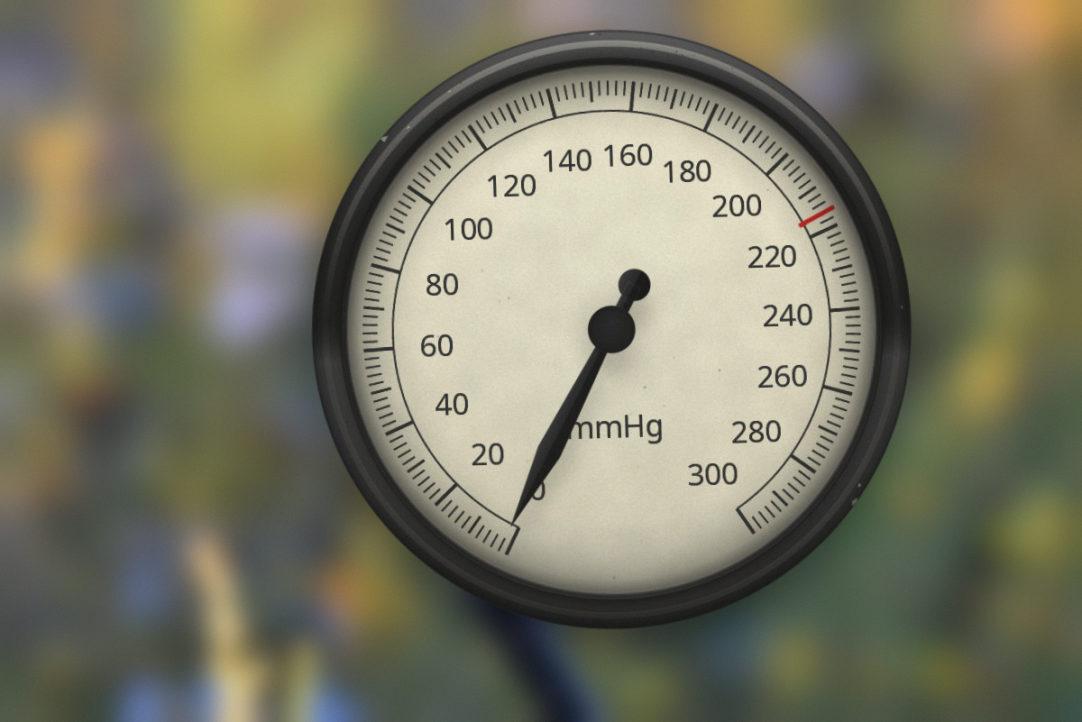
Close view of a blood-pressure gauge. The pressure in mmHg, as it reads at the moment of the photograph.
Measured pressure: 2 mmHg
